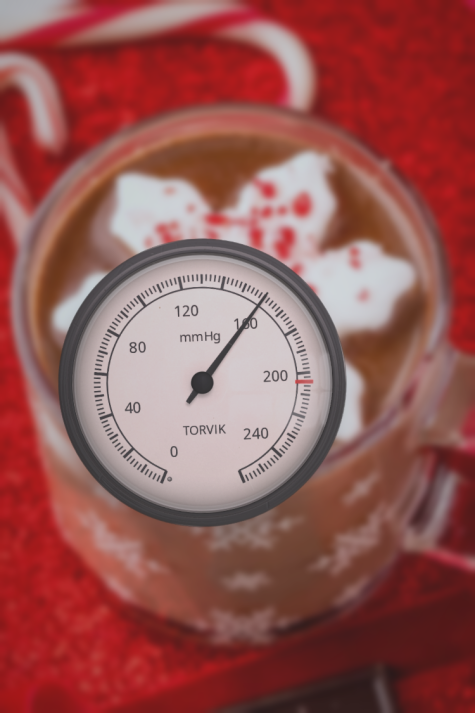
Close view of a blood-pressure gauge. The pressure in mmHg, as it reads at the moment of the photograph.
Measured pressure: 160 mmHg
